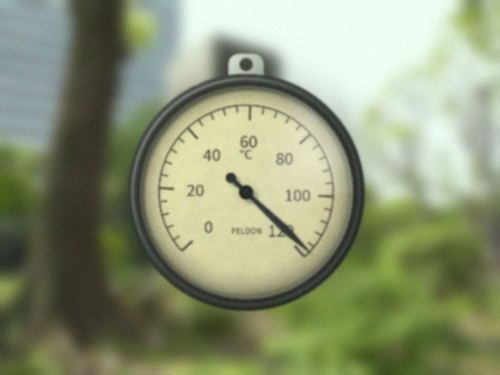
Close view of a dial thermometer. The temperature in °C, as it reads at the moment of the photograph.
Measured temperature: 118 °C
